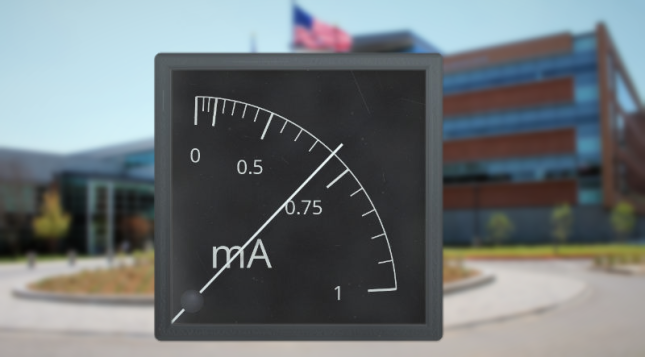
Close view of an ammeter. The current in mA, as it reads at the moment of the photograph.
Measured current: 0.7 mA
